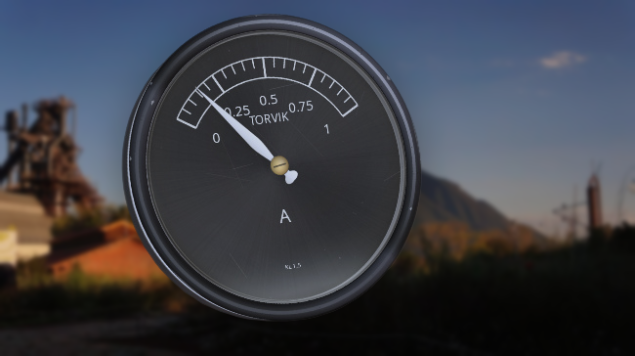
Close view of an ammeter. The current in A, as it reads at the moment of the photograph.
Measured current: 0.15 A
